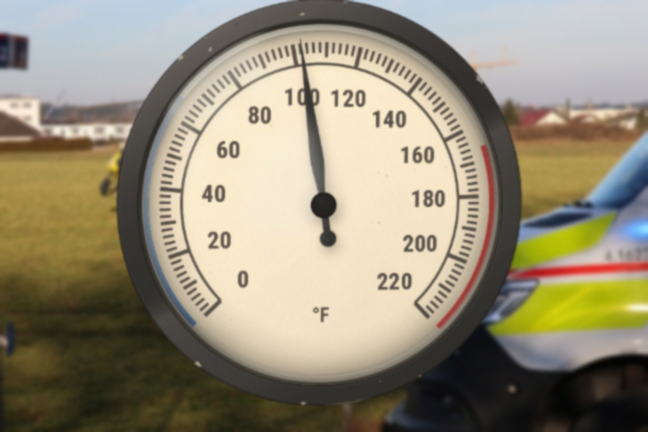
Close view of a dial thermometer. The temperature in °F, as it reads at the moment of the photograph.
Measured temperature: 102 °F
